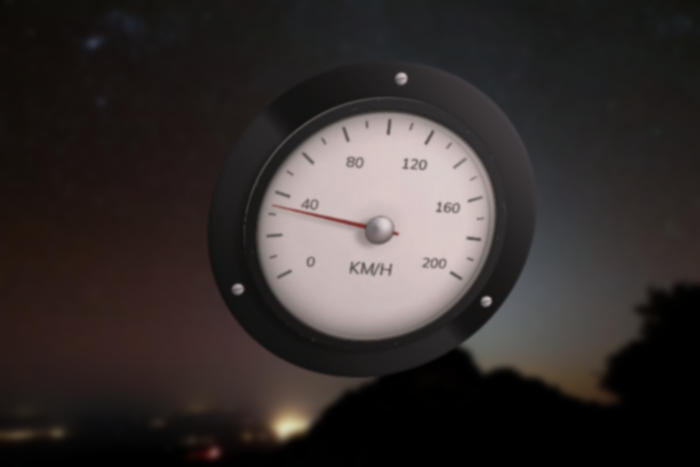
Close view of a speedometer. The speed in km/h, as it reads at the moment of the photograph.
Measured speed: 35 km/h
